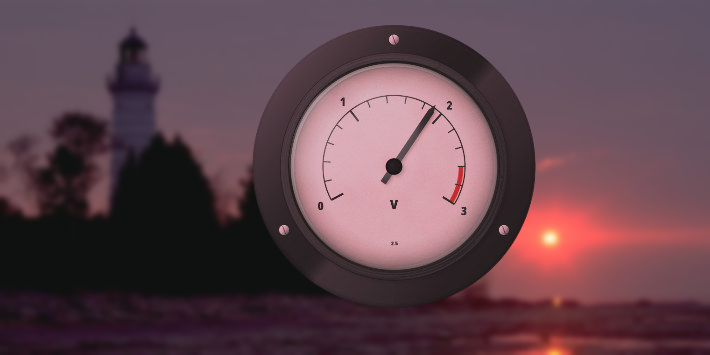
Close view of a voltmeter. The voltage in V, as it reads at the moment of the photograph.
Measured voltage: 1.9 V
